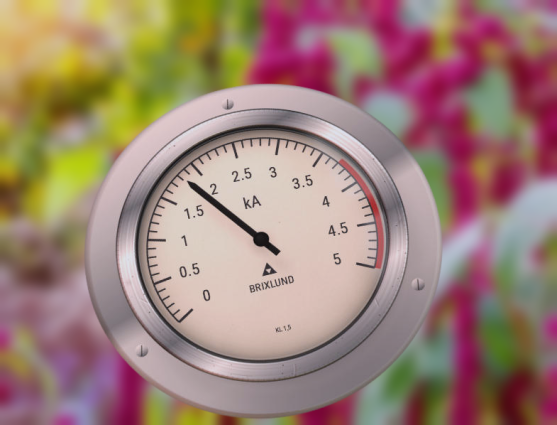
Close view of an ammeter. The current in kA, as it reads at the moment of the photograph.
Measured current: 1.8 kA
